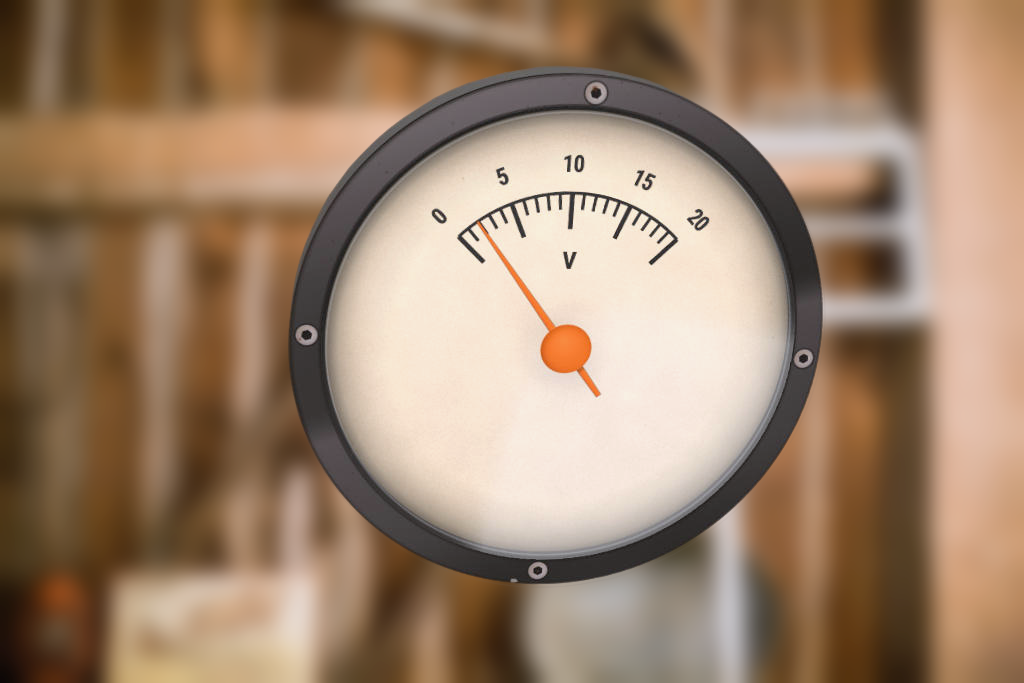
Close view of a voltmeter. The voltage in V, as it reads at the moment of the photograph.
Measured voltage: 2 V
